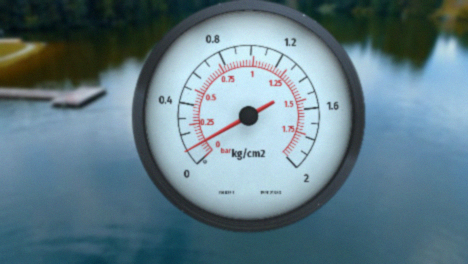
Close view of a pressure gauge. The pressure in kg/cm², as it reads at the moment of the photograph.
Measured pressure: 0.1 kg/cm²
